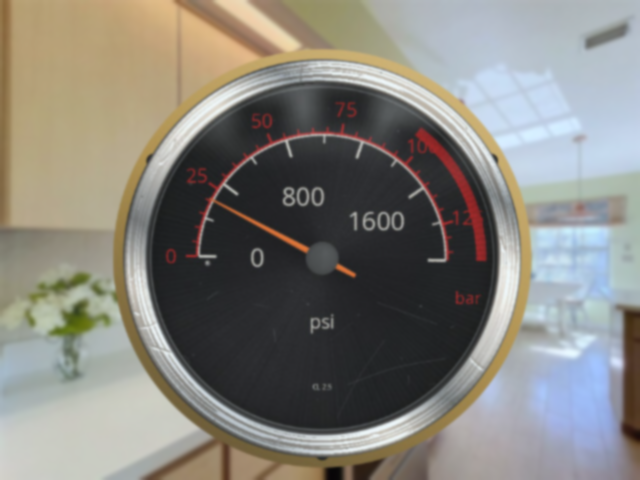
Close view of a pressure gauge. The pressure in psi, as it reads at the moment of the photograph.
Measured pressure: 300 psi
